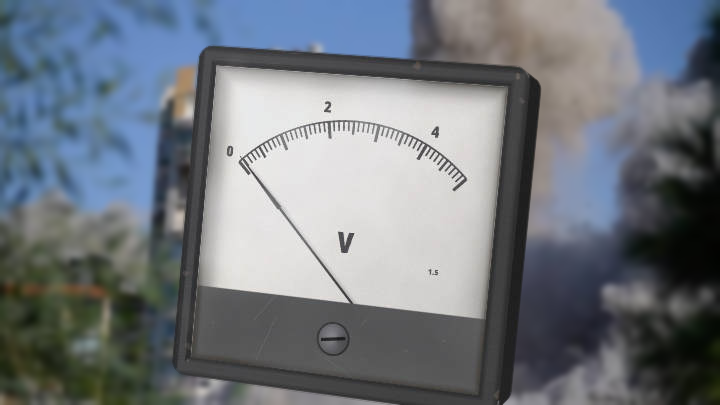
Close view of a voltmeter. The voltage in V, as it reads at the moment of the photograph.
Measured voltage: 0.1 V
